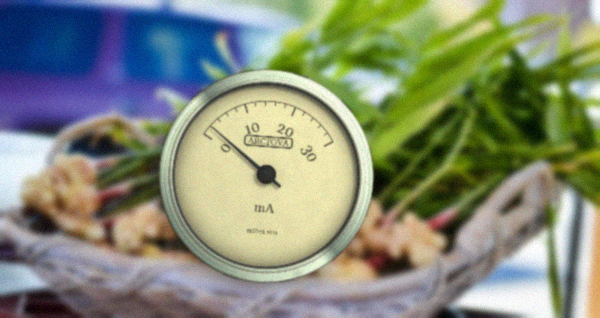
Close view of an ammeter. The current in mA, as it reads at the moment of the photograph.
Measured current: 2 mA
